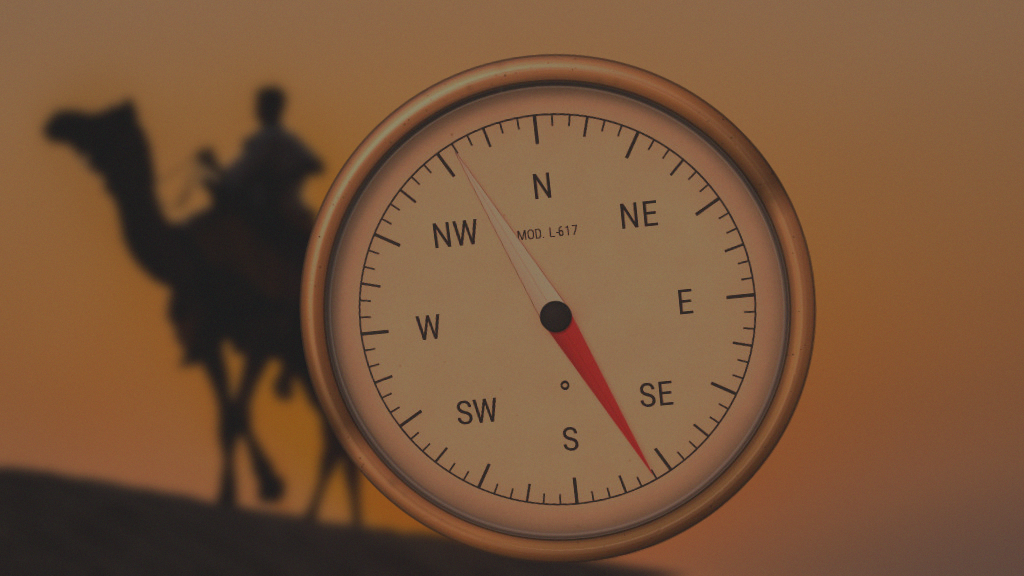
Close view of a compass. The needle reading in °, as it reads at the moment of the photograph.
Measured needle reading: 155 °
